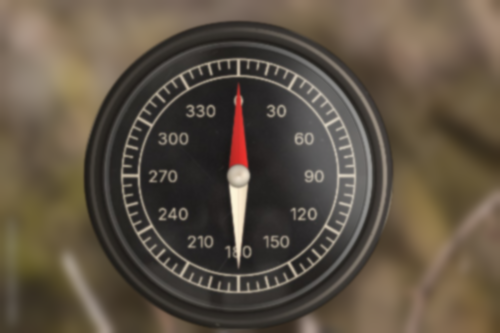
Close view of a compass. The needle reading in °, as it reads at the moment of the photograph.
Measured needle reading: 0 °
